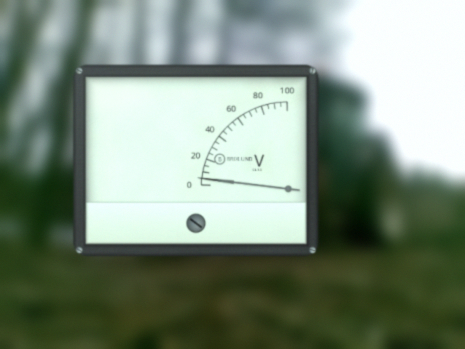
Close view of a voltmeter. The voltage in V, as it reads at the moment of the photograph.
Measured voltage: 5 V
